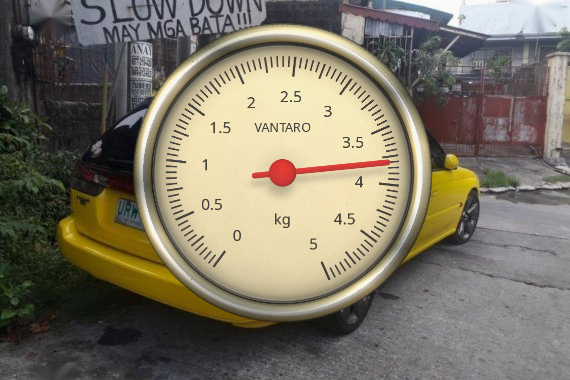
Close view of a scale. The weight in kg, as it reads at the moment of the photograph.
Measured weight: 3.8 kg
